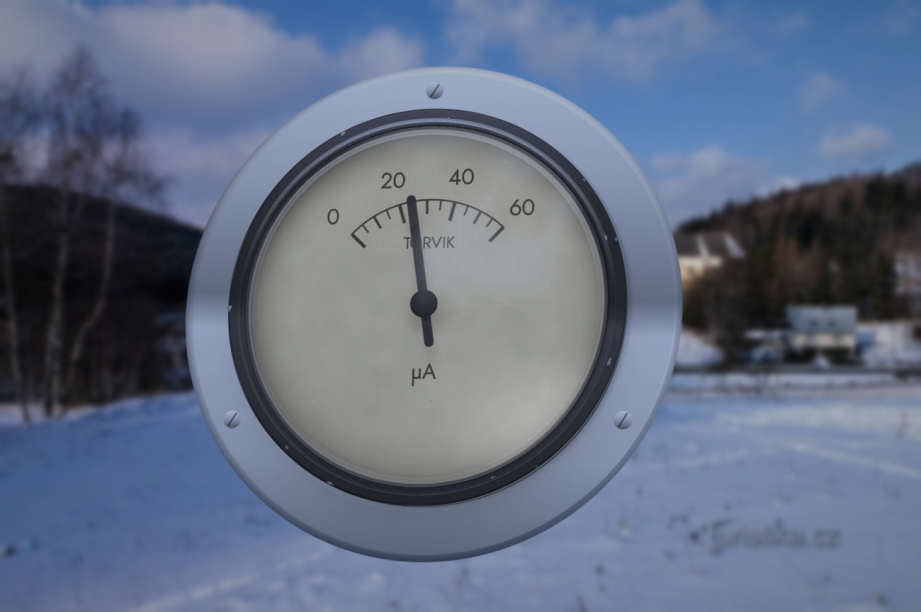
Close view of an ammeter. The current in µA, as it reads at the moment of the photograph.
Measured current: 25 µA
